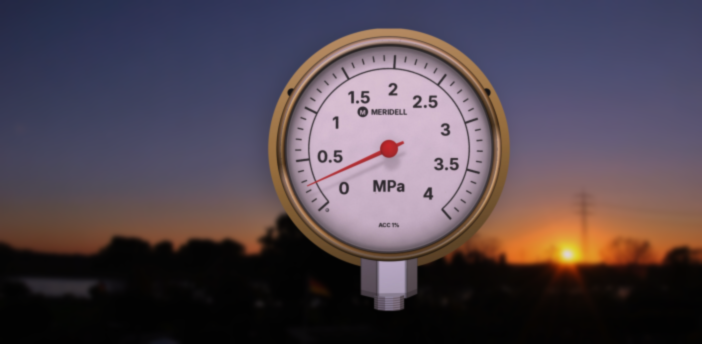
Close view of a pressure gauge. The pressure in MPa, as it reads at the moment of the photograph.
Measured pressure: 0.25 MPa
